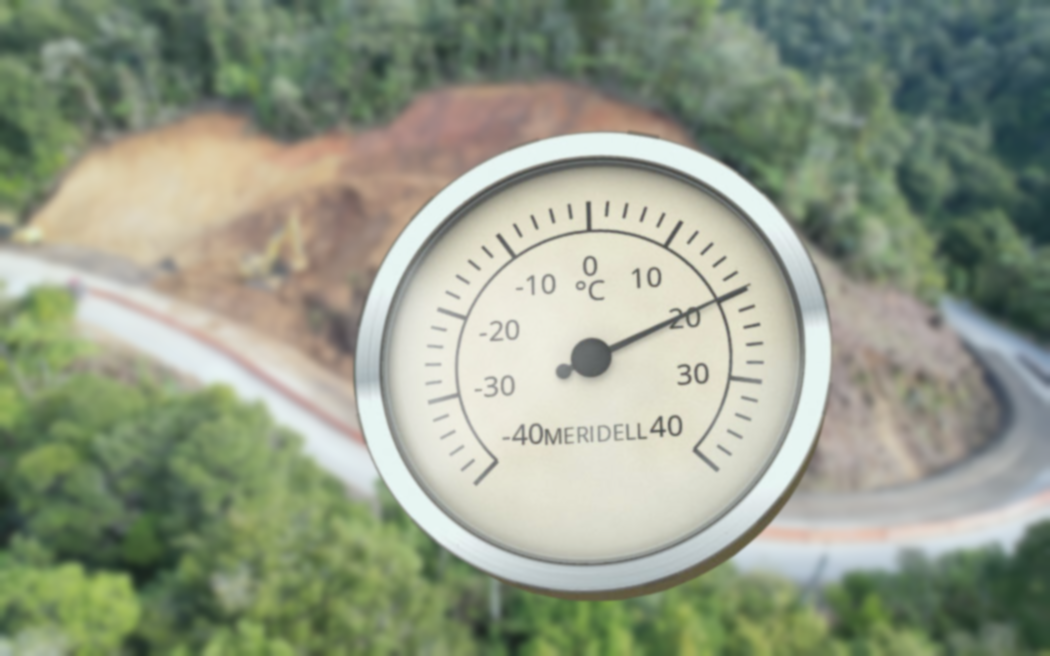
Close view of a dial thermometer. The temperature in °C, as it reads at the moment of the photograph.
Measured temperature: 20 °C
